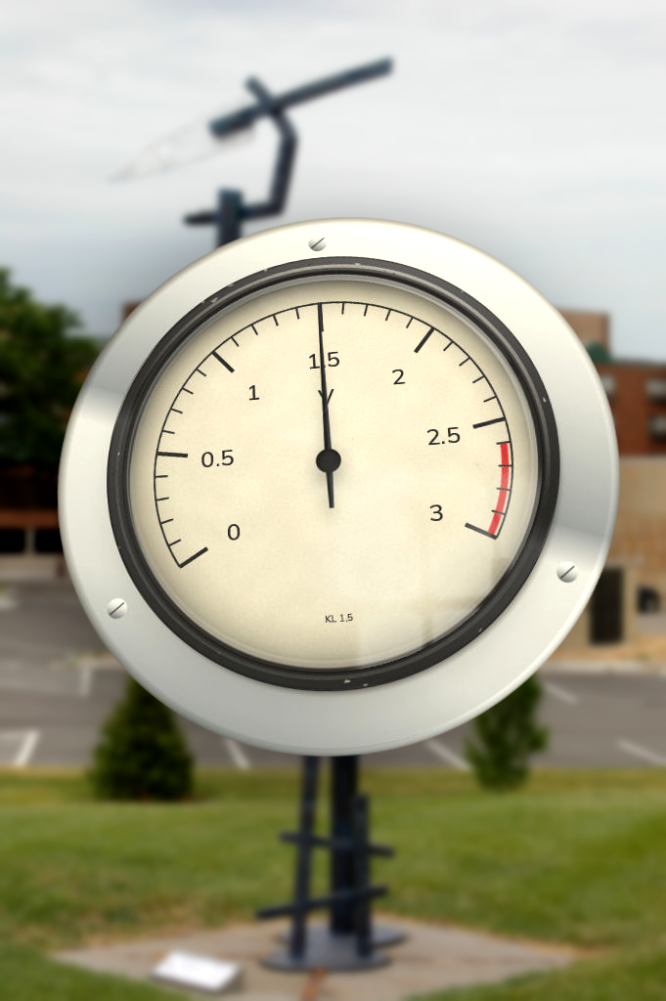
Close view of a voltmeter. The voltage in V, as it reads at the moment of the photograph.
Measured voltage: 1.5 V
